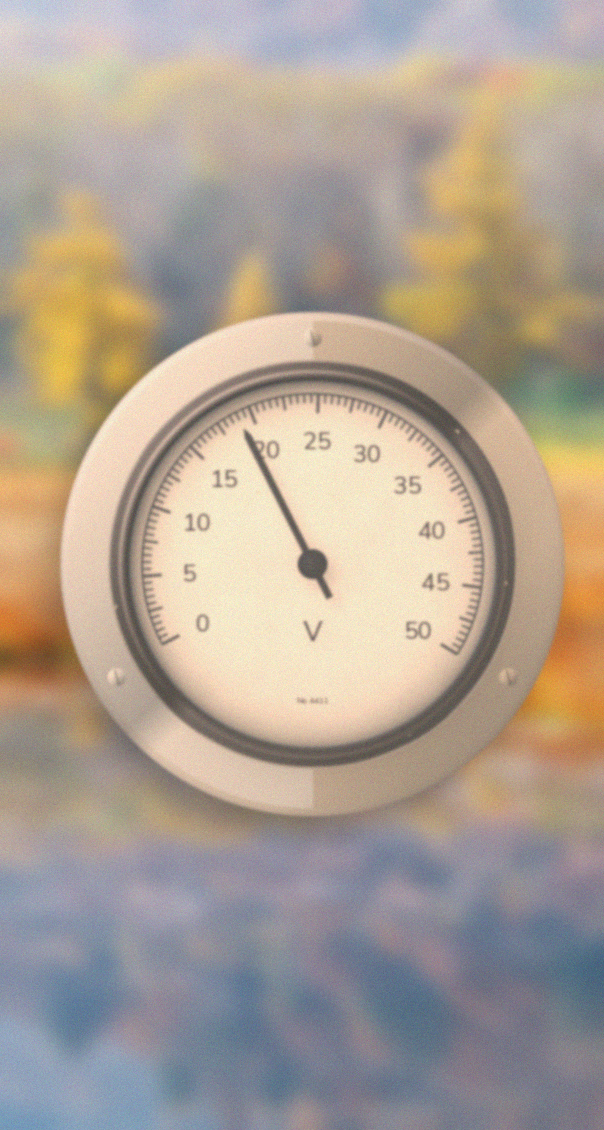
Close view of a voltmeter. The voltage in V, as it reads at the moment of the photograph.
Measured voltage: 19 V
